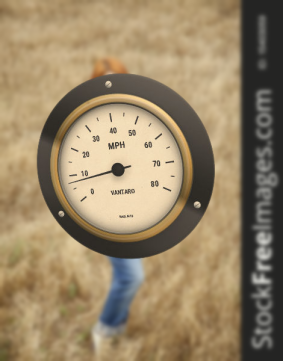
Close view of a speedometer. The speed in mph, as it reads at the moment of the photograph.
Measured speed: 7.5 mph
